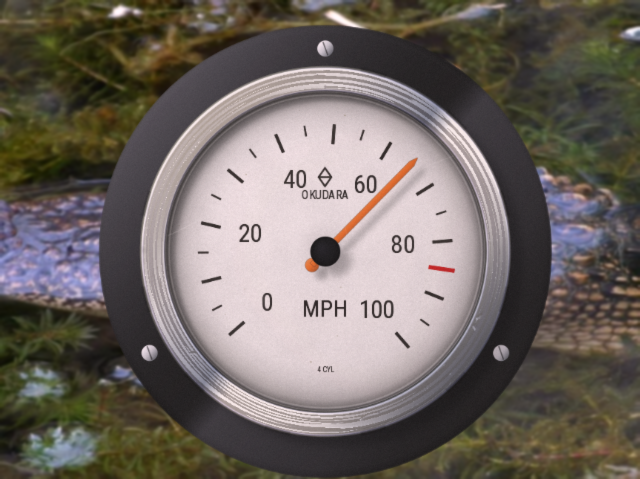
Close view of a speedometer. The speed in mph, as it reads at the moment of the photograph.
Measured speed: 65 mph
